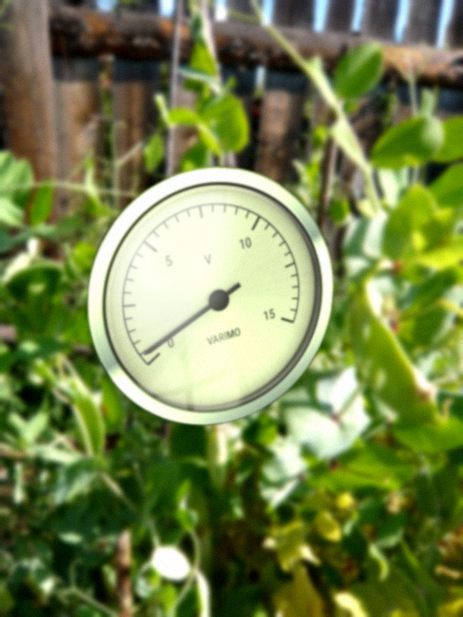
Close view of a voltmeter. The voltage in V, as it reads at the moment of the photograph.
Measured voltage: 0.5 V
